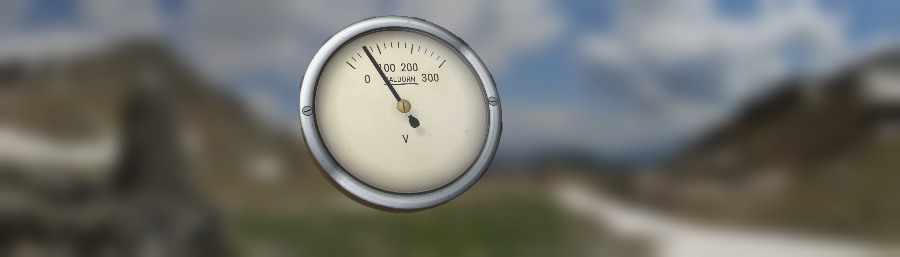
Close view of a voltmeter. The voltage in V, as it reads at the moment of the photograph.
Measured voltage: 60 V
